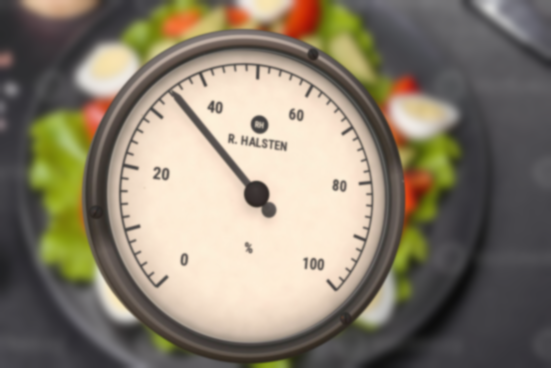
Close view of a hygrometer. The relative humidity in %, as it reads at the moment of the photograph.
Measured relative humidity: 34 %
